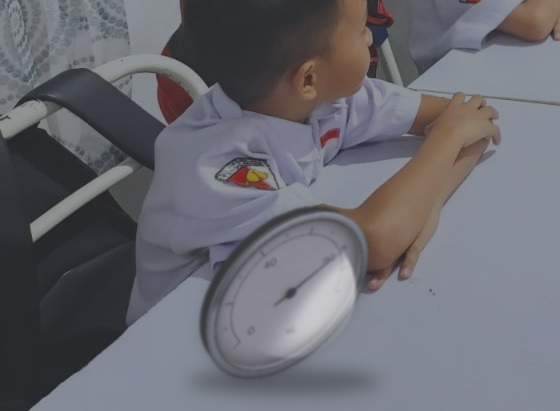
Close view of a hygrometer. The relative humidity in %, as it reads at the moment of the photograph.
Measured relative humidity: 80 %
